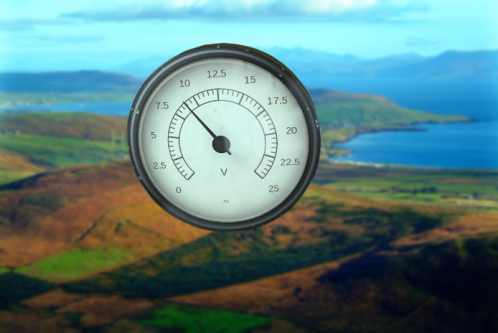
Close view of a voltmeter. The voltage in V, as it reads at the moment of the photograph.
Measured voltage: 9 V
